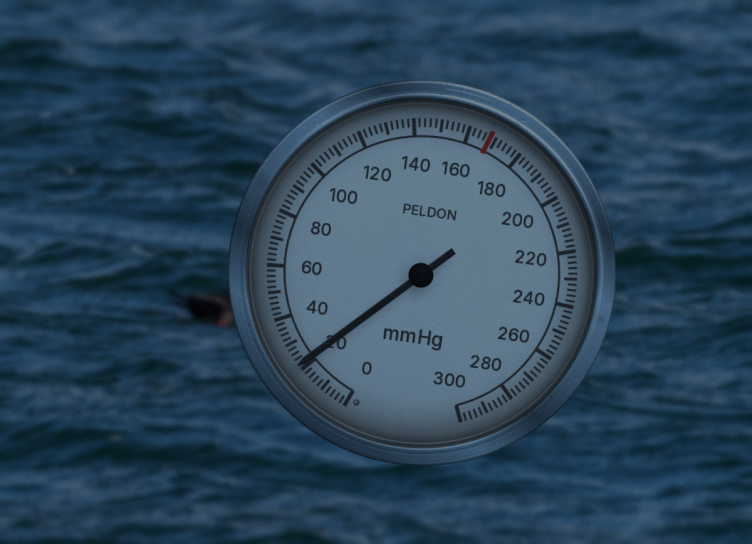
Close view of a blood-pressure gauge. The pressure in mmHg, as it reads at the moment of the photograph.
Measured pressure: 22 mmHg
